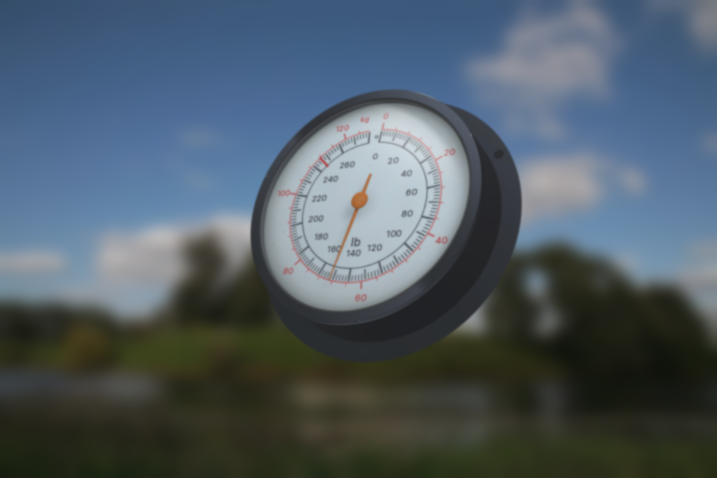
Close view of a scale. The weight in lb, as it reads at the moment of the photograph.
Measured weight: 150 lb
